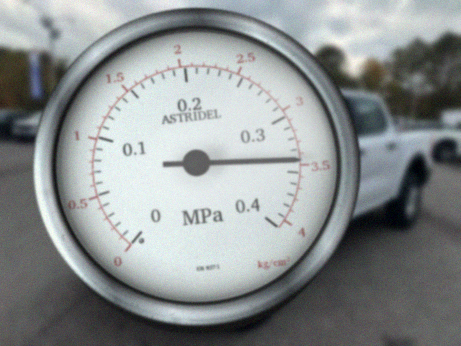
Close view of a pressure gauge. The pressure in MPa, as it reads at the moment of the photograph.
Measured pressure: 0.34 MPa
